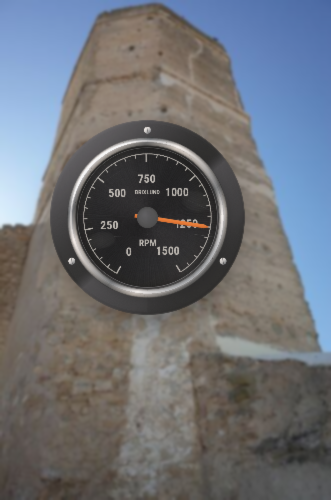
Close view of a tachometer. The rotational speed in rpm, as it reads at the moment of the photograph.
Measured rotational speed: 1250 rpm
